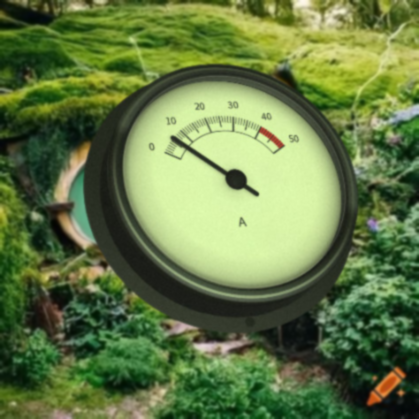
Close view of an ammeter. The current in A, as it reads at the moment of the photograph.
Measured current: 5 A
